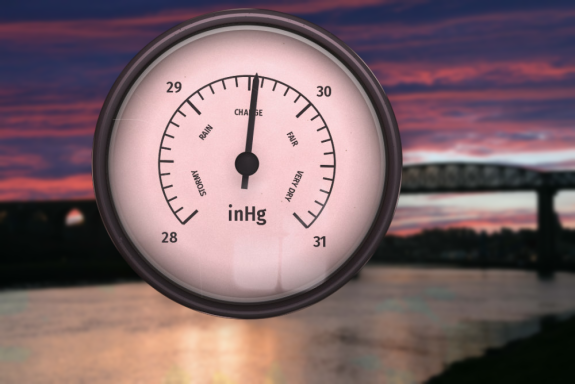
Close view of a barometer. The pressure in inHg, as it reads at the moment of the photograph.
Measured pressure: 29.55 inHg
